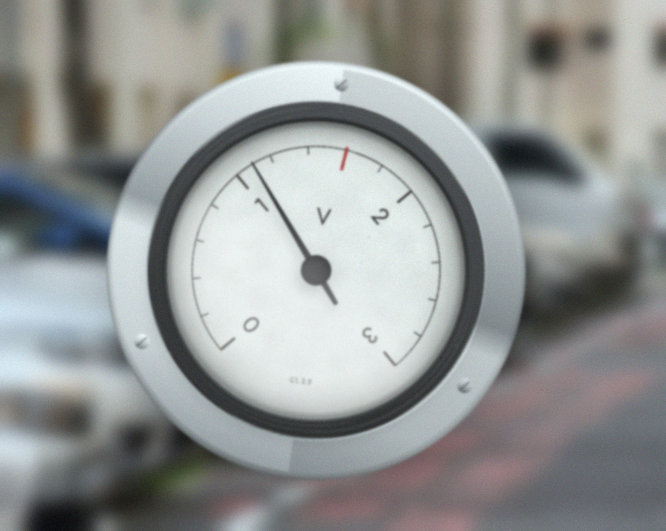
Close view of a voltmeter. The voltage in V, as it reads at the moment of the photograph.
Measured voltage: 1.1 V
